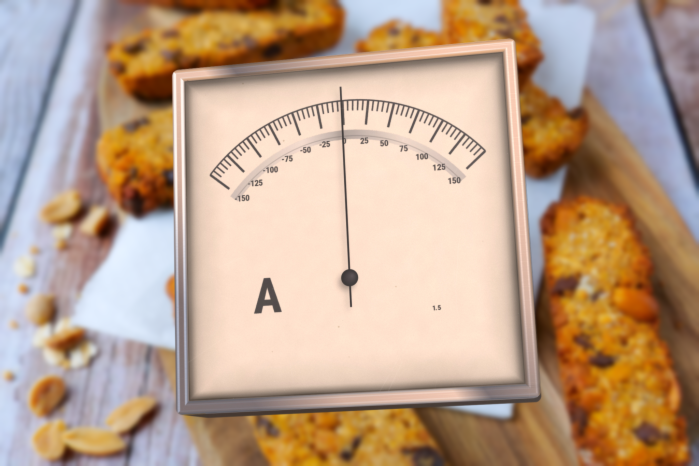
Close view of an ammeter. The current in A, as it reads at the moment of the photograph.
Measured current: 0 A
